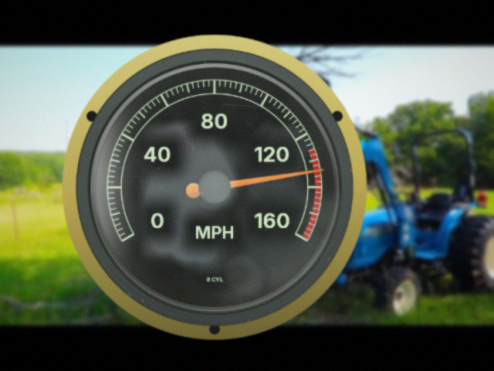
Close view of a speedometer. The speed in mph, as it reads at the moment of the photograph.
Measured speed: 134 mph
